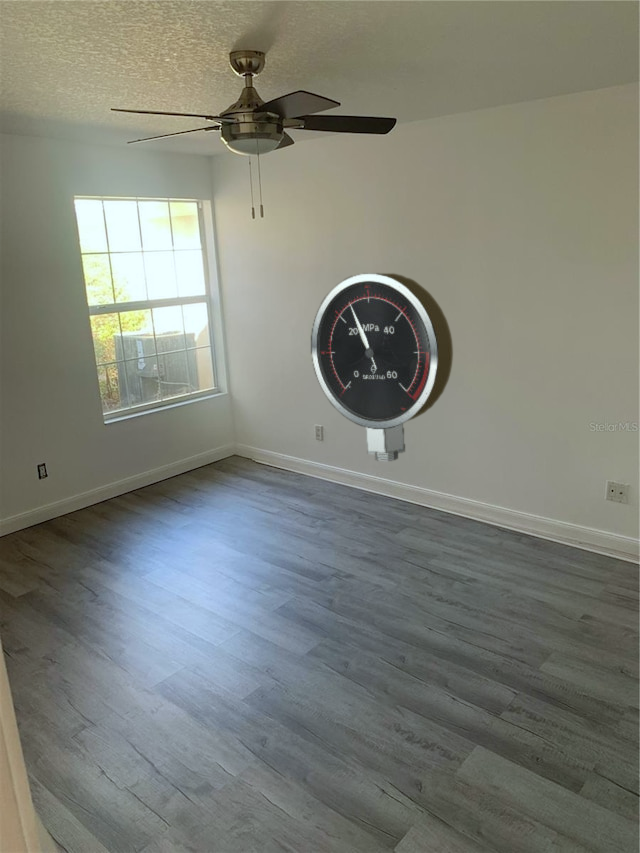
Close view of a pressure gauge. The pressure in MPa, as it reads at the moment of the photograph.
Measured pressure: 25 MPa
